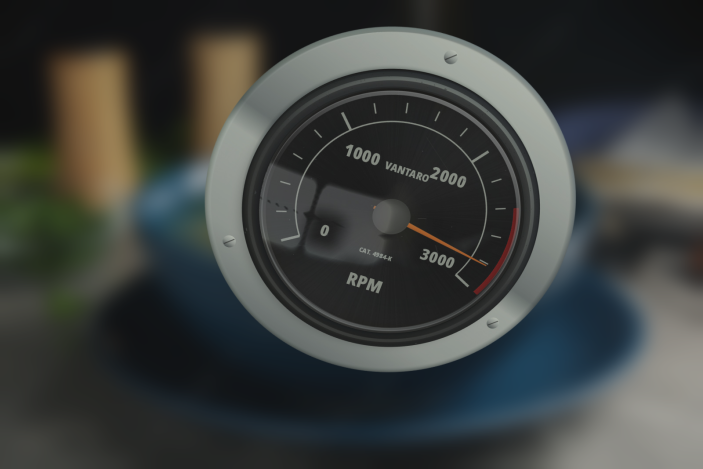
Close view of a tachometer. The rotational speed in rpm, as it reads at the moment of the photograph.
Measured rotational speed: 2800 rpm
